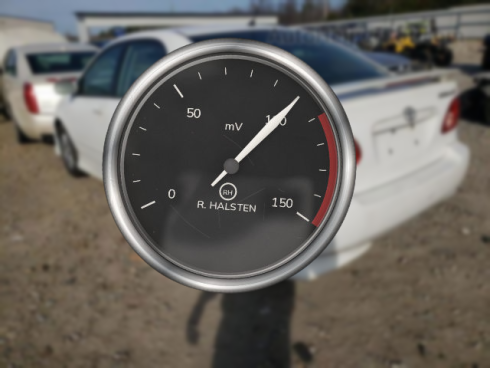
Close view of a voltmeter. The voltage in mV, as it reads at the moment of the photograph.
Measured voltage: 100 mV
